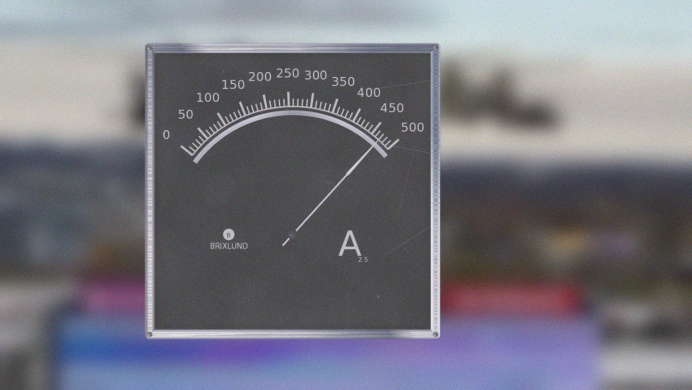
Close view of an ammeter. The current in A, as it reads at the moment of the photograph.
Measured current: 470 A
